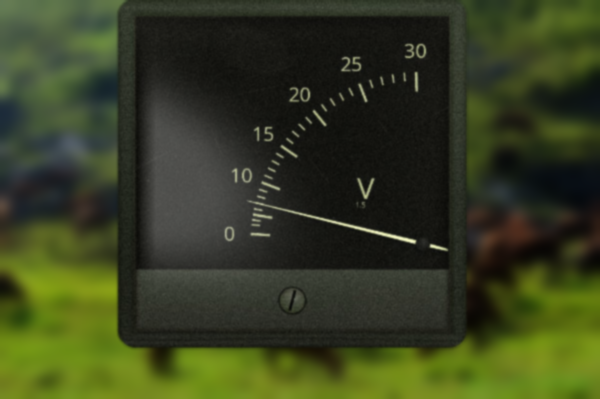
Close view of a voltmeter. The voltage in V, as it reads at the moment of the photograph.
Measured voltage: 7 V
